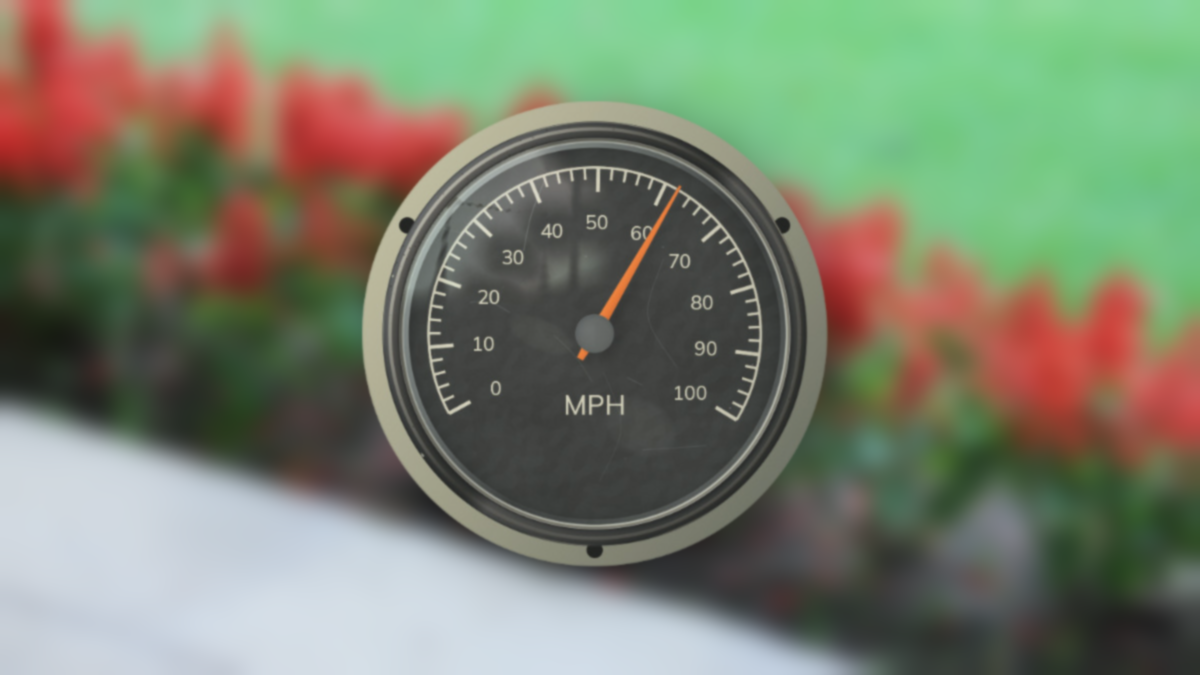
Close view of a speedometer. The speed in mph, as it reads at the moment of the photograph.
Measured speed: 62 mph
